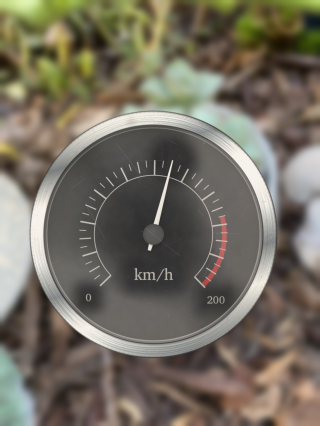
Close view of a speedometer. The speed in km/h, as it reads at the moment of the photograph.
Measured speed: 110 km/h
